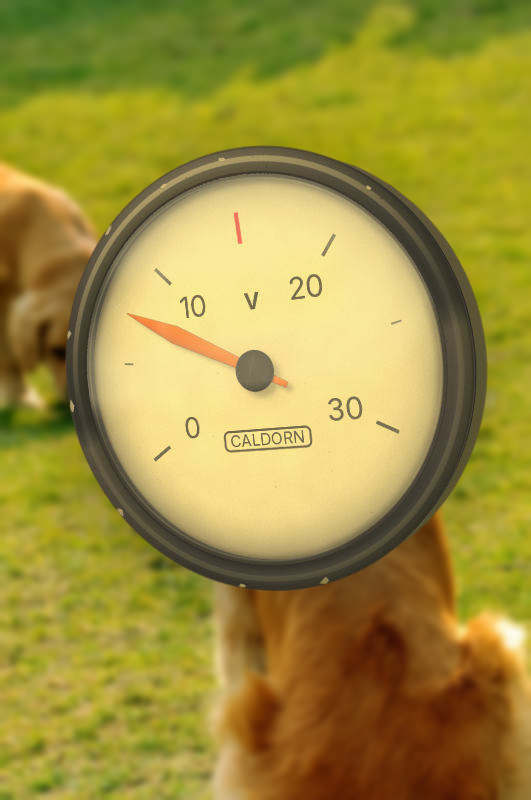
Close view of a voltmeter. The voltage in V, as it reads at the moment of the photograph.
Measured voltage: 7.5 V
